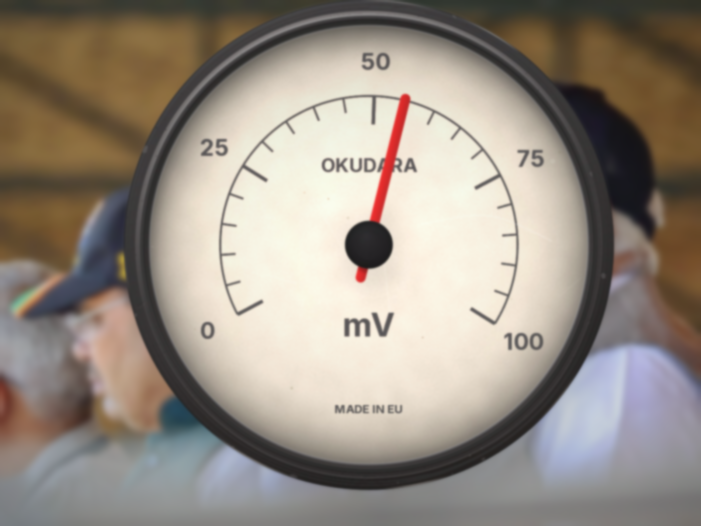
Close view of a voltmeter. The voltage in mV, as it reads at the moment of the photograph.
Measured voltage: 55 mV
